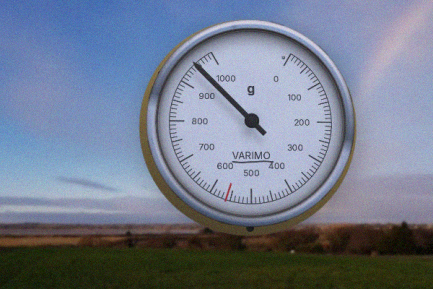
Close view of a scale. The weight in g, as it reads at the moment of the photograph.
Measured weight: 950 g
